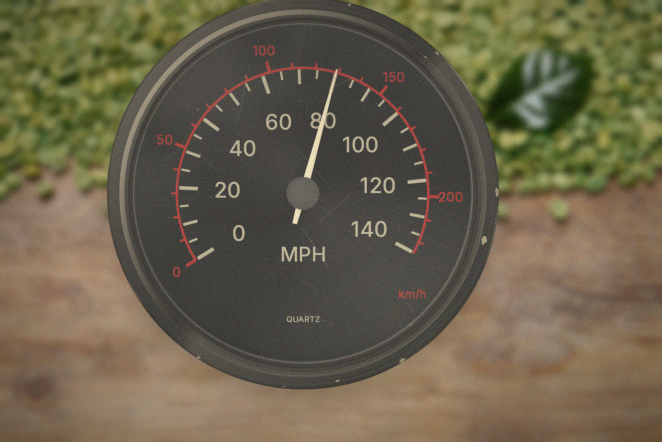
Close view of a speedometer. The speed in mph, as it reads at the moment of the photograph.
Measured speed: 80 mph
